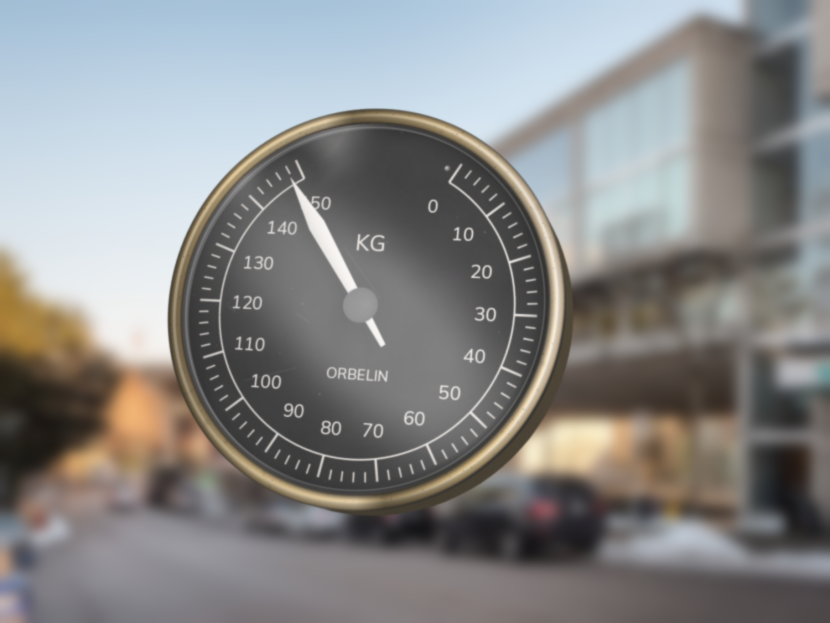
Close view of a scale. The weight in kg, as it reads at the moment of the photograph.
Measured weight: 148 kg
